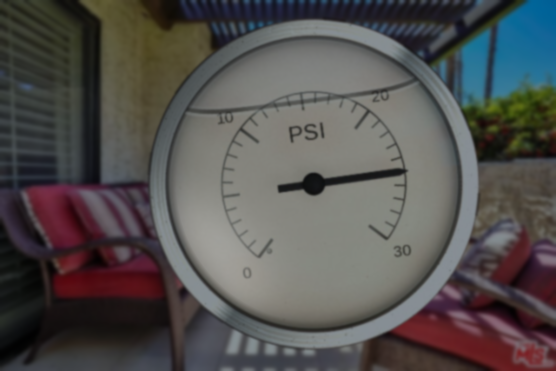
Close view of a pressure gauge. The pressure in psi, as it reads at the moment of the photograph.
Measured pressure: 25 psi
